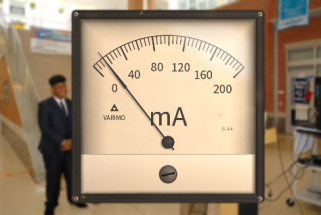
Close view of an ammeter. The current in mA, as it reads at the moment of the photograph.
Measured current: 15 mA
